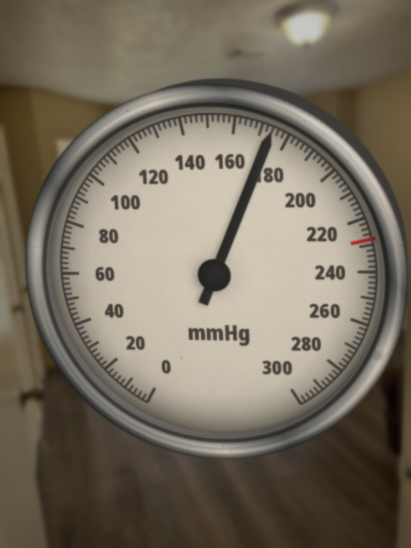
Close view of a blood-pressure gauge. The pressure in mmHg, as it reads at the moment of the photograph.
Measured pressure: 174 mmHg
